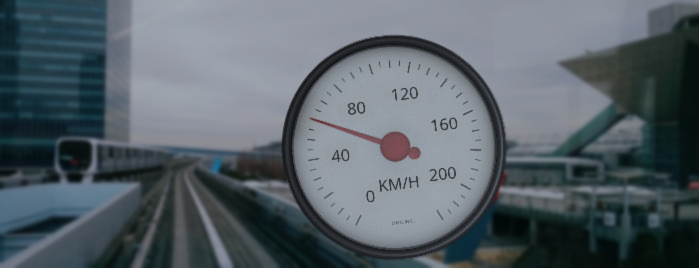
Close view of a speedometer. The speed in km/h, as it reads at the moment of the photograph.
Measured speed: 60 km/h
